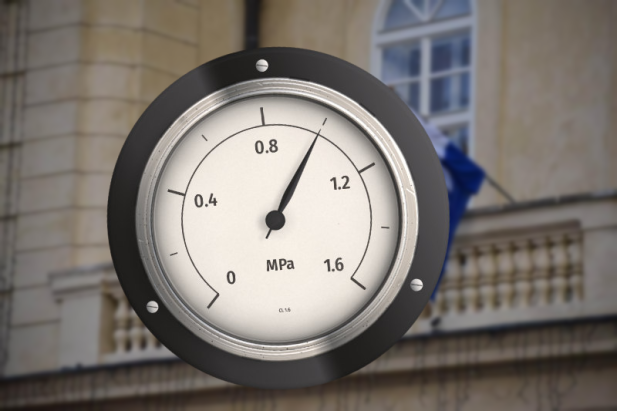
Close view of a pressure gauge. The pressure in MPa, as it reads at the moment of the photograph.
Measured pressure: 1 MPa
